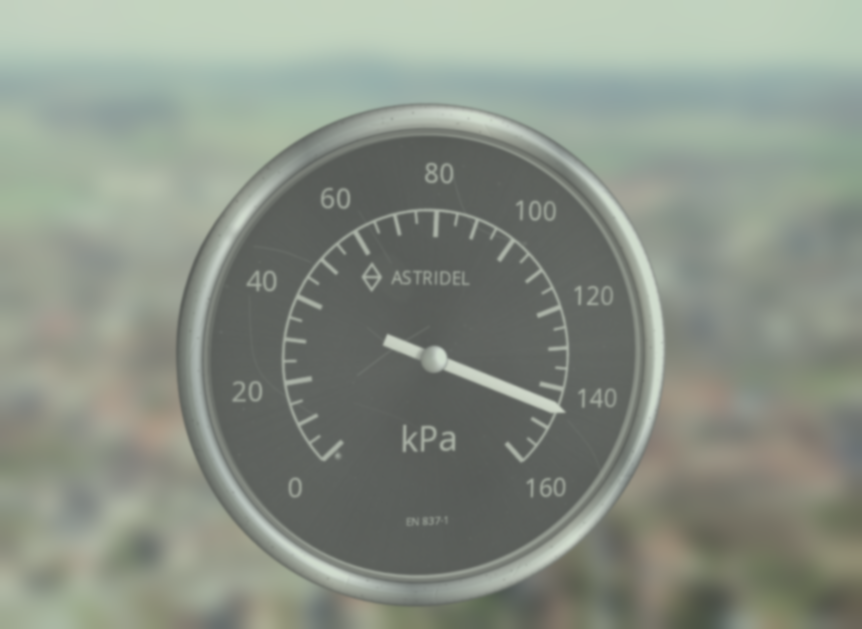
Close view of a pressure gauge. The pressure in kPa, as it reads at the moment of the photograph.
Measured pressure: 145 kPa
